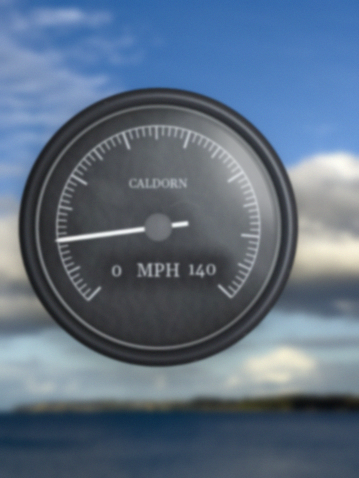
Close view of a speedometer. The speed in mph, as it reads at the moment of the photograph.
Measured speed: 20 mph
